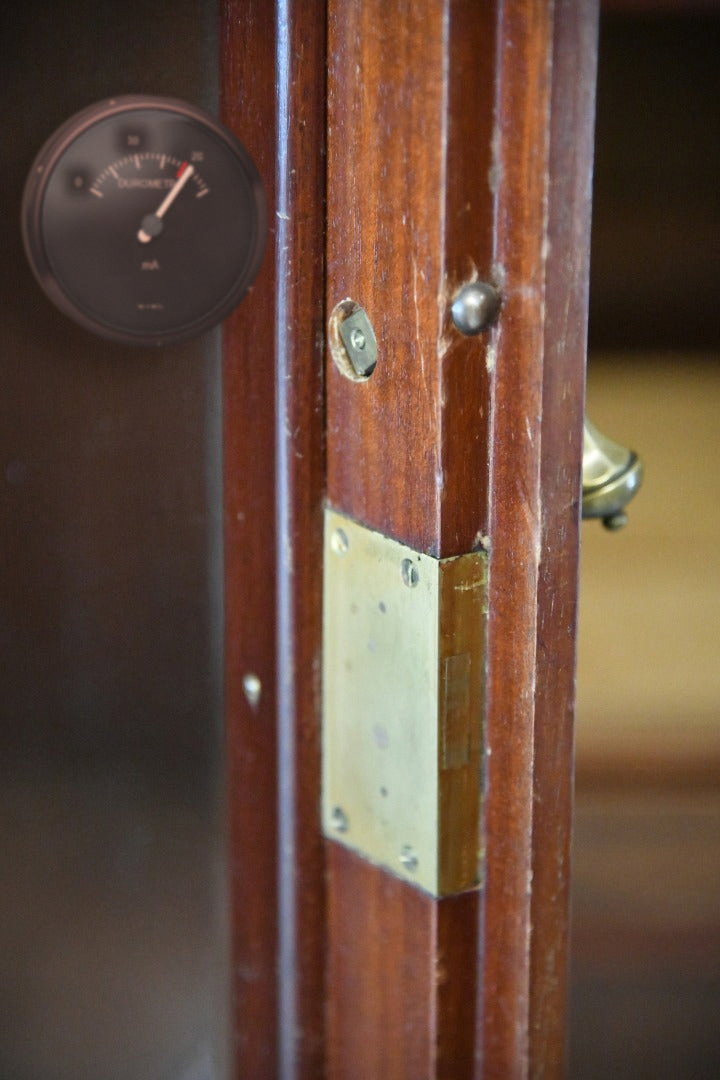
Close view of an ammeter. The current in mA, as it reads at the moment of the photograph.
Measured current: 20 mA
